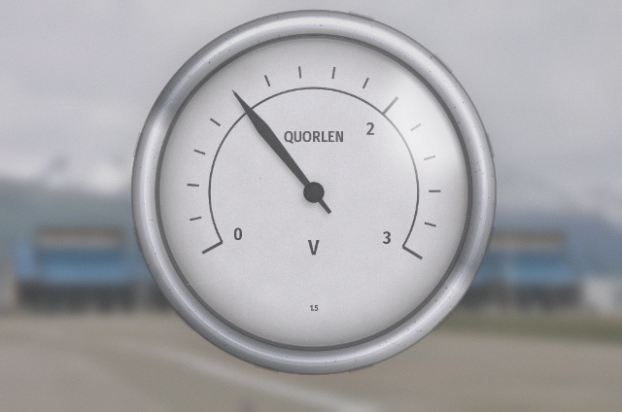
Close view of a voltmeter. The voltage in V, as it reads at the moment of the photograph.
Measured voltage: 1 V
